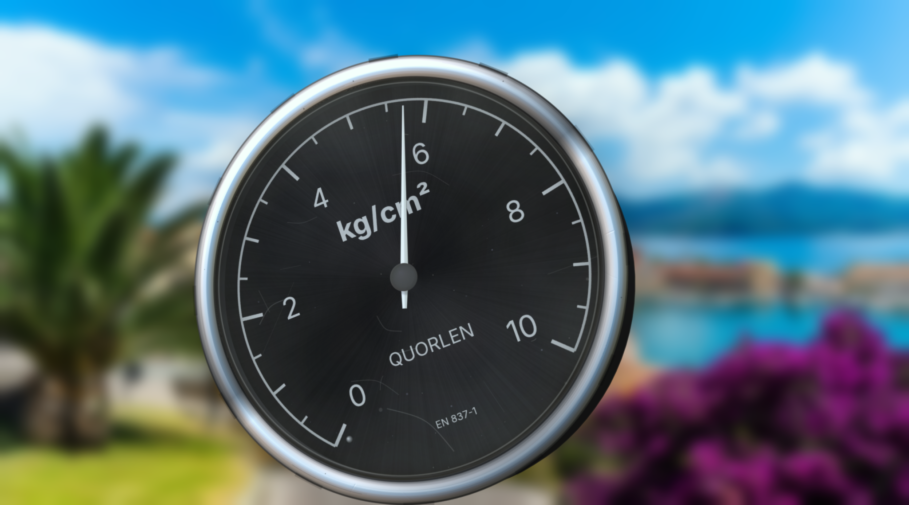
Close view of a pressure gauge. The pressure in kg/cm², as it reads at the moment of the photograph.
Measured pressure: 5.75 kg/cm²
